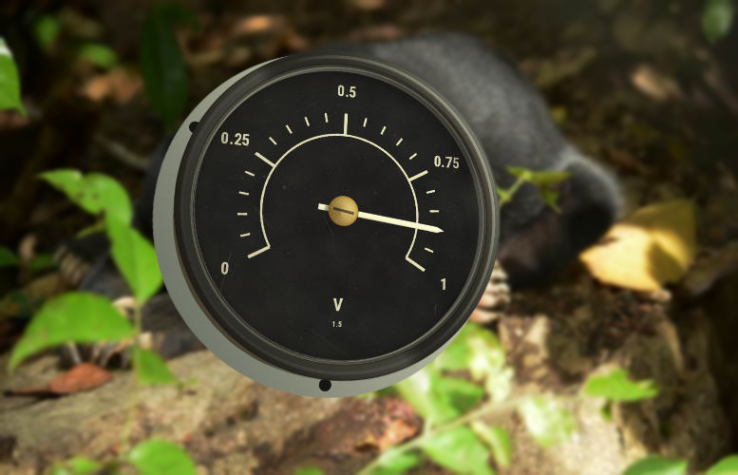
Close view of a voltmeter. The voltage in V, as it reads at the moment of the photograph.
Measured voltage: 0.9 V
